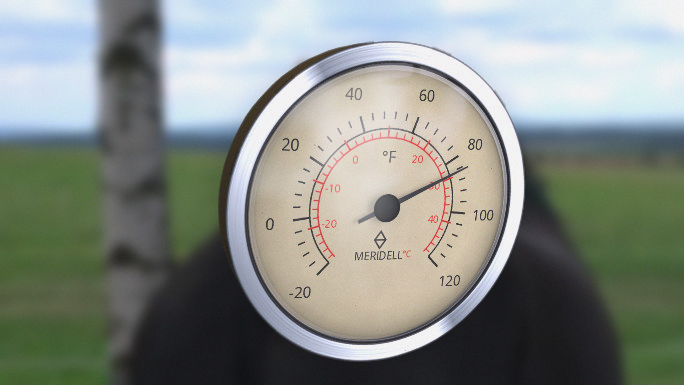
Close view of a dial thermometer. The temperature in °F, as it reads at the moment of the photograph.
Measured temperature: 84 °F
